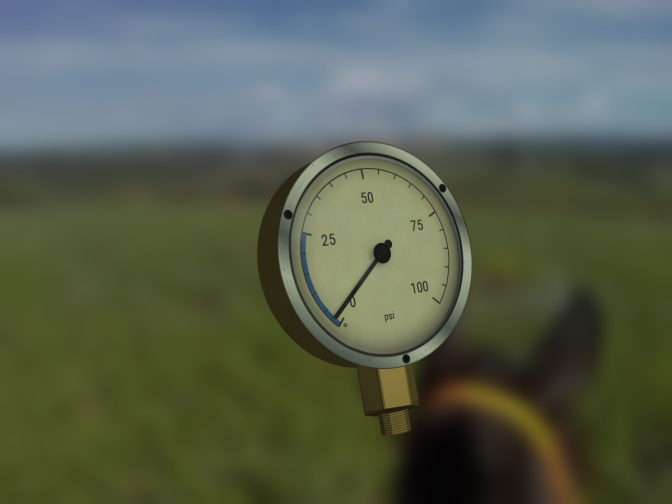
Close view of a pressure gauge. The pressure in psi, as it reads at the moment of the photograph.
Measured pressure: 2.5 psi
